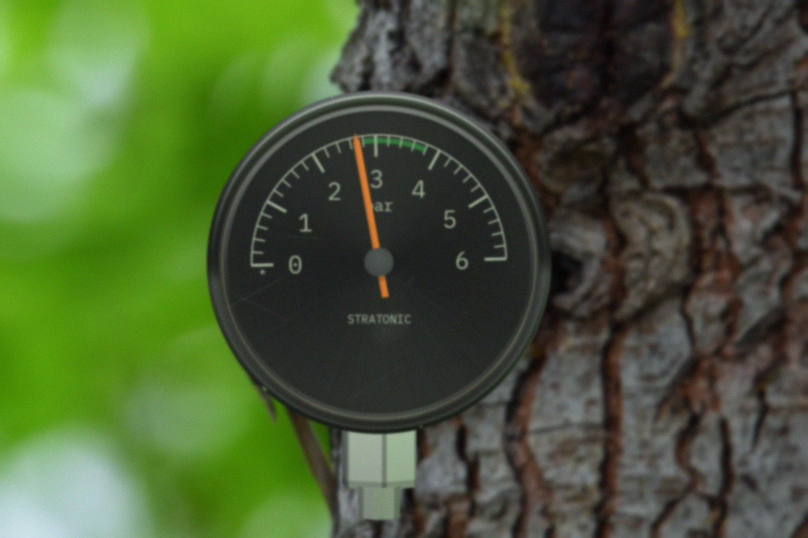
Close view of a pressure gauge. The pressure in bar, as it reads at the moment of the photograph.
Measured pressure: 2.7 bar
